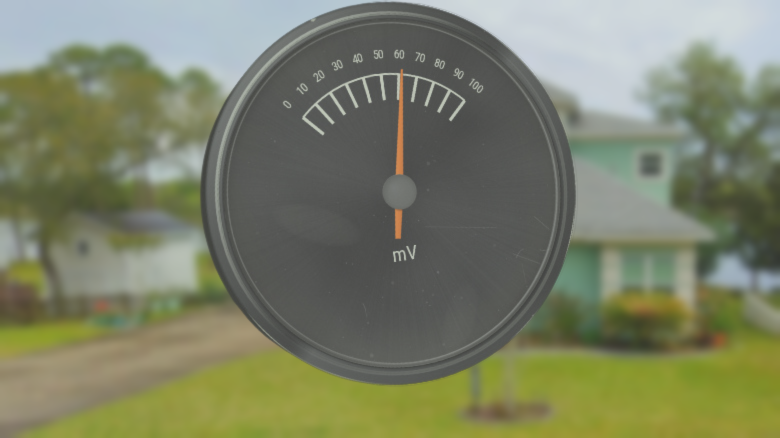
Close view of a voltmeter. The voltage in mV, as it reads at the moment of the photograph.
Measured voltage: 60 mV
